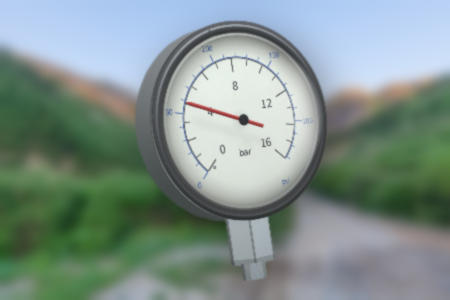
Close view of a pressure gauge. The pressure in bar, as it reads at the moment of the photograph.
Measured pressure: 4 bar
